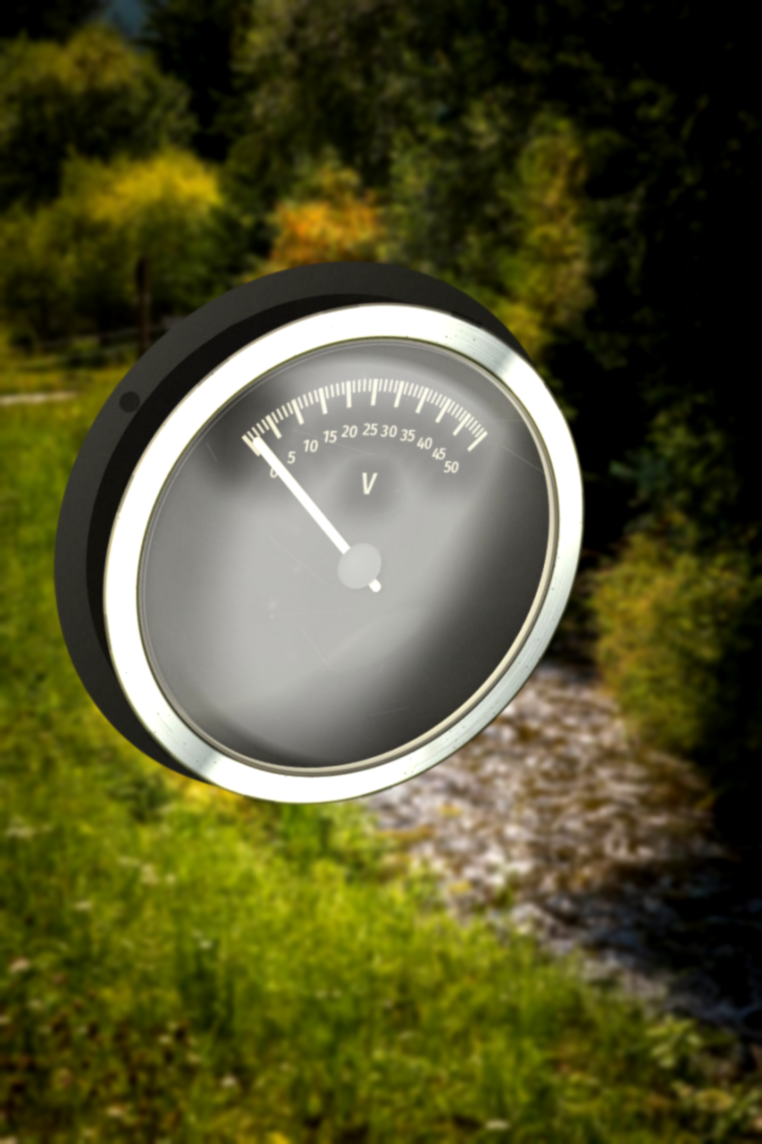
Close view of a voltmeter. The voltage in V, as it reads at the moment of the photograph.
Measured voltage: 1 V
